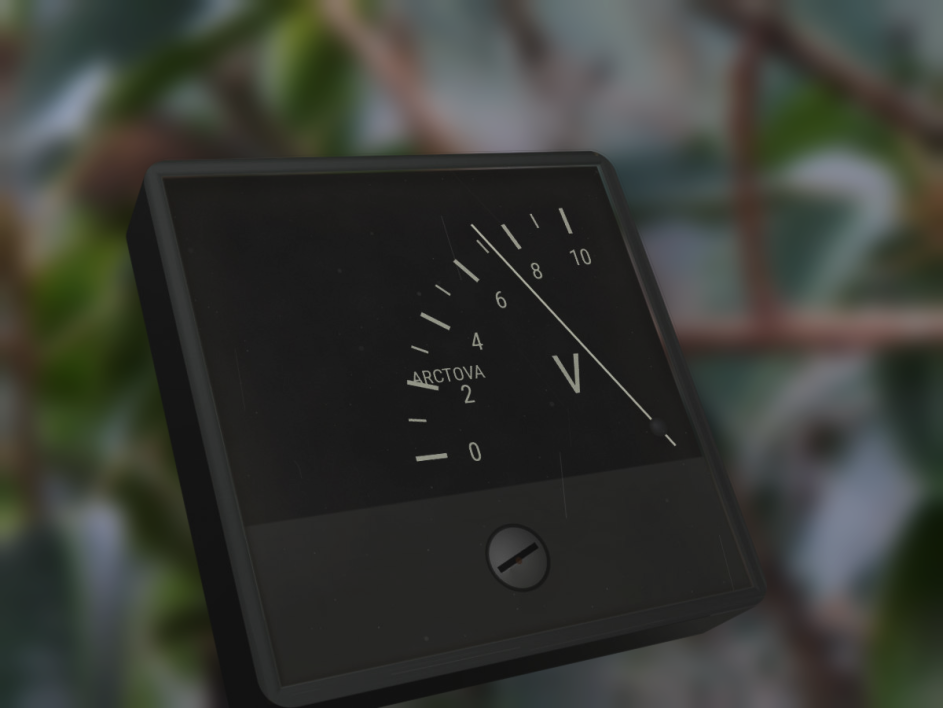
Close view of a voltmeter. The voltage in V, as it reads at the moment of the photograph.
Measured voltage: 7 V
